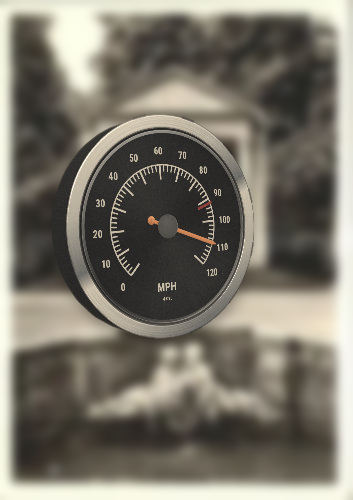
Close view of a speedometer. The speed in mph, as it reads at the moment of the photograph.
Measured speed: 110 mph
